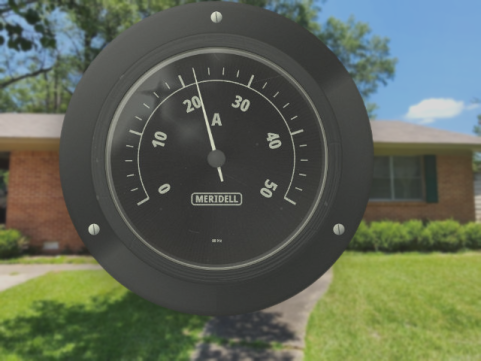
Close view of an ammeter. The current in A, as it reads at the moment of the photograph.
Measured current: 22 A
